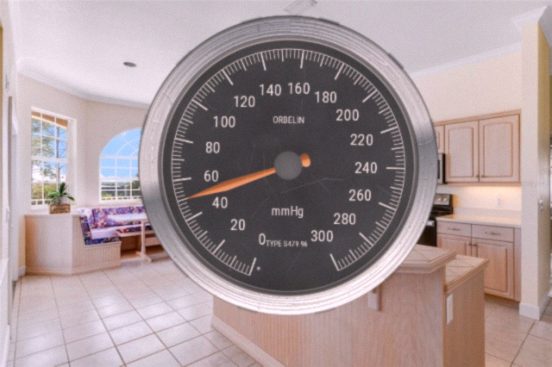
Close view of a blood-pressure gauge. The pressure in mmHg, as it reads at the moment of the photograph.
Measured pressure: 50 mmHg
